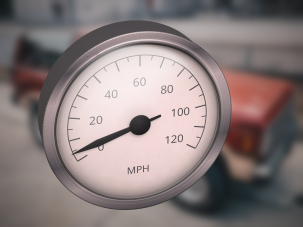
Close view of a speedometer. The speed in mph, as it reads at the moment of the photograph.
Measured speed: 5 mph
